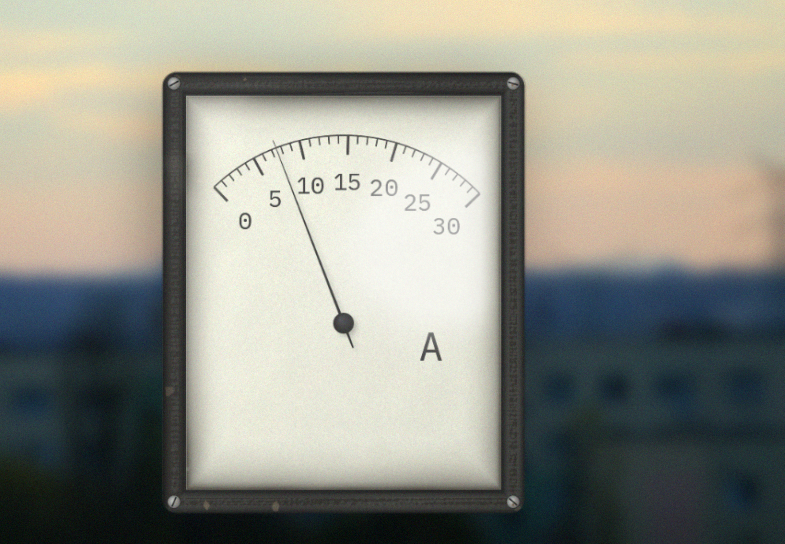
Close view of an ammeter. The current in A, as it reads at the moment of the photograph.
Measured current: 7.5 A
